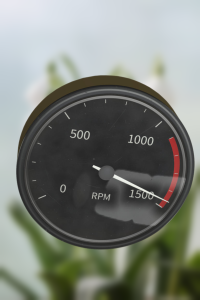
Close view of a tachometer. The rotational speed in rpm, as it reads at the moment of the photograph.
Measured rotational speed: 1450 rpm
